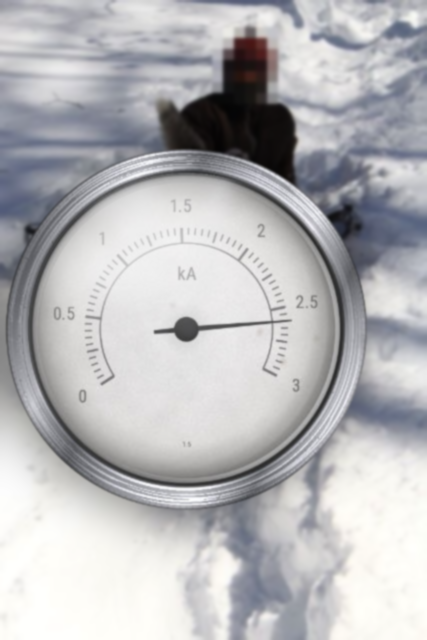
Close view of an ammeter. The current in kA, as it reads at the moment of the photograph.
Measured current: 2.6 kA
